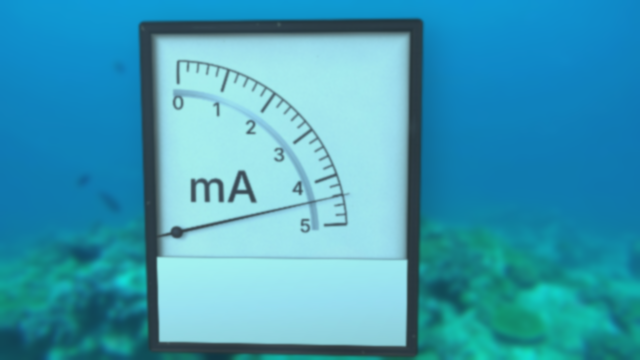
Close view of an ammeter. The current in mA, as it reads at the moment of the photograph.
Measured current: 4.4 mA
